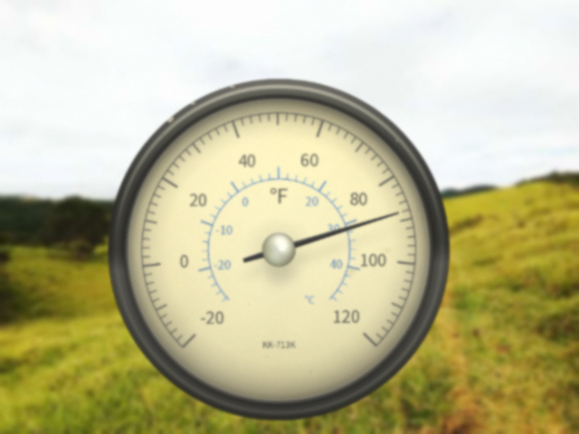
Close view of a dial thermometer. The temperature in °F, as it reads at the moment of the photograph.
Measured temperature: 88 °F
